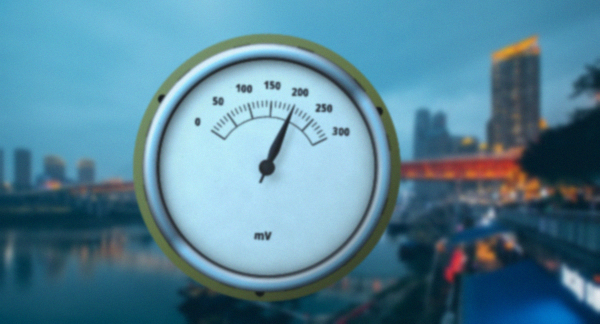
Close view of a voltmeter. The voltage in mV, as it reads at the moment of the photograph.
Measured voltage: 200 mV
